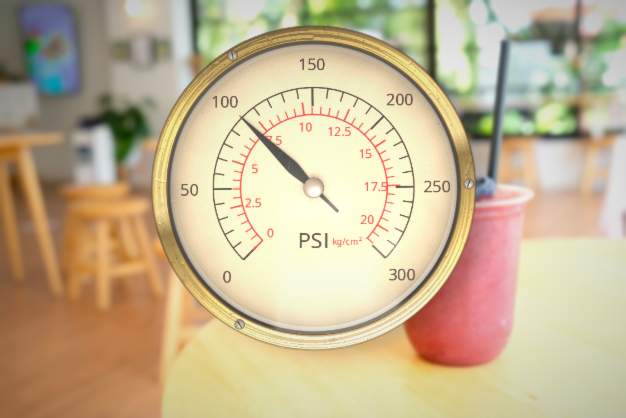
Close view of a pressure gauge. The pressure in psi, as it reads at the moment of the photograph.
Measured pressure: 100 psi
